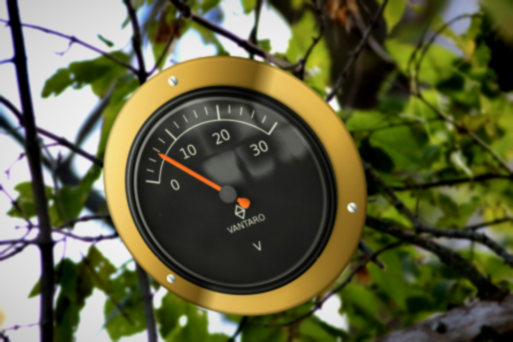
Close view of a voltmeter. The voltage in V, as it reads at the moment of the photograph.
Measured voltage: 6 V
